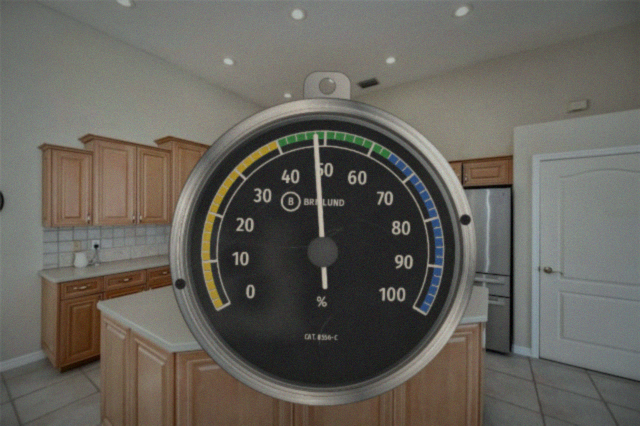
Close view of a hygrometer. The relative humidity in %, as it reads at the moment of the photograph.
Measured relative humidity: 48 %
